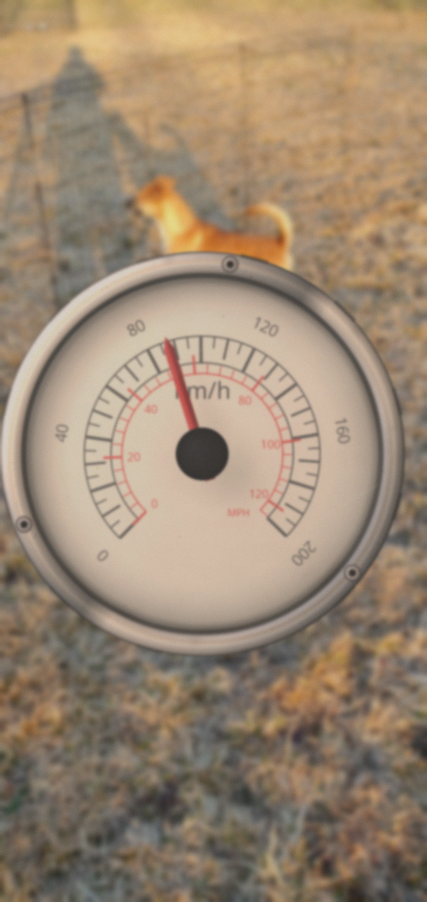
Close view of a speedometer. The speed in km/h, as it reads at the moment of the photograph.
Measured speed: 87.5 km/h
